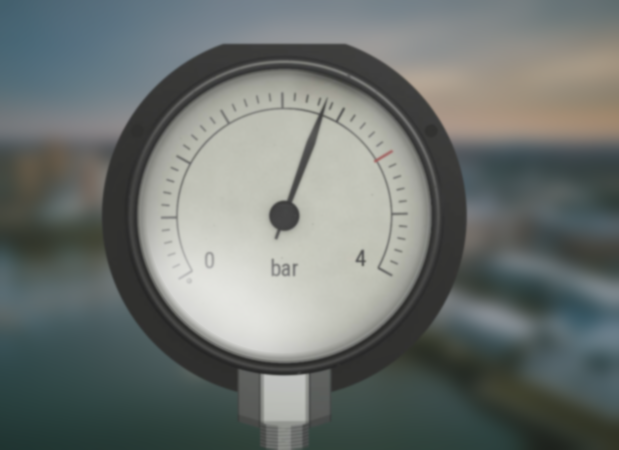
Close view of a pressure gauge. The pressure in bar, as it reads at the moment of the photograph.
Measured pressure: 2.35 bar
